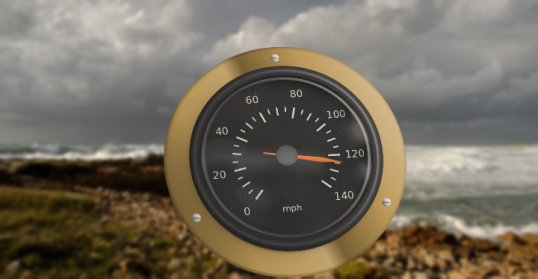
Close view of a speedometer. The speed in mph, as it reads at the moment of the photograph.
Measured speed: 125 mph
